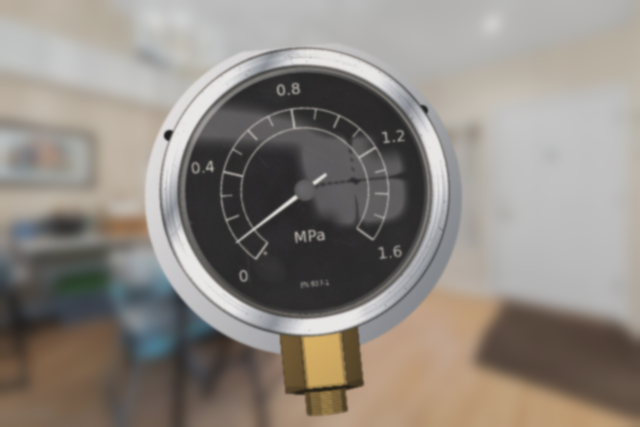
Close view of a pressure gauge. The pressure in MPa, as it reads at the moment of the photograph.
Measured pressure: 0.1 MPa
